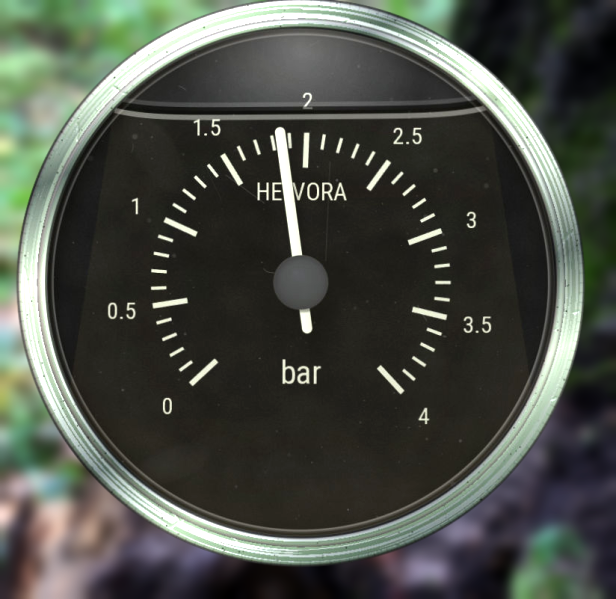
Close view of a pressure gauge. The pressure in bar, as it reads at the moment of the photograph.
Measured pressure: 1.85 bar
